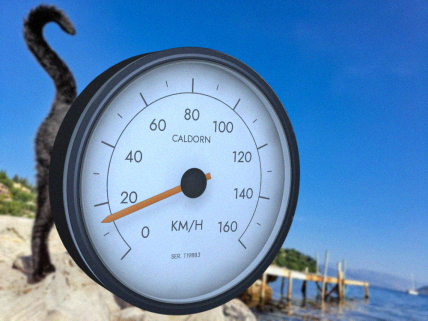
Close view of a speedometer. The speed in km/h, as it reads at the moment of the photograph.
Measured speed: 15 km/h
